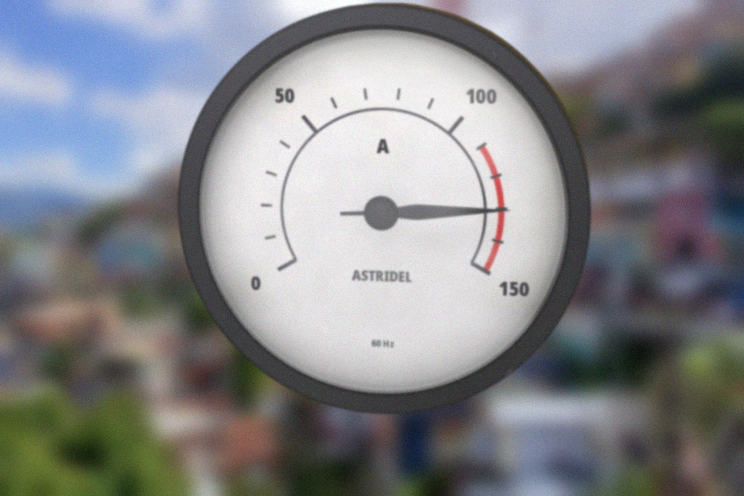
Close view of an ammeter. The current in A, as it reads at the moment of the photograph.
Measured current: 130 A
